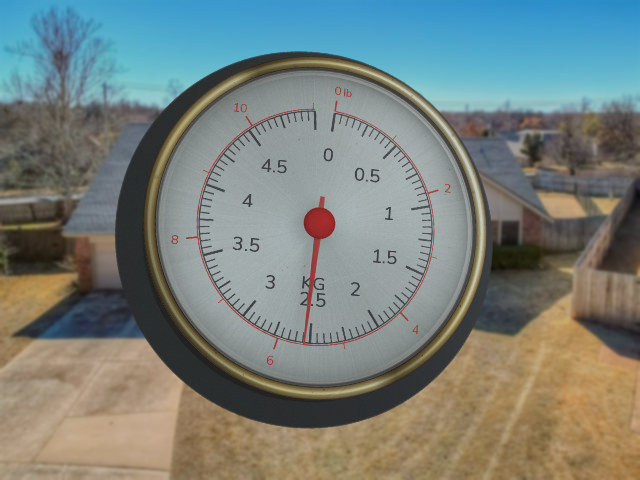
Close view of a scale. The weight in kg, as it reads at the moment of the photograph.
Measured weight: 2.55 kg
